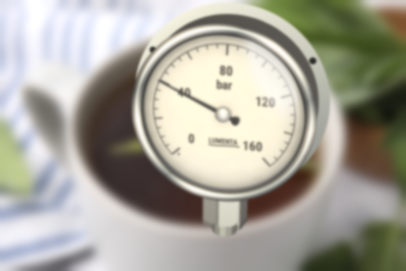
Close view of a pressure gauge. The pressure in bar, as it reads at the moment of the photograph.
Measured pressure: 40 bar
